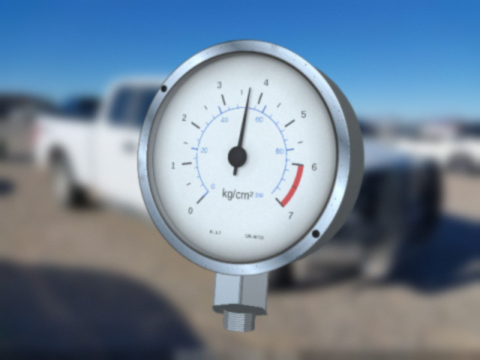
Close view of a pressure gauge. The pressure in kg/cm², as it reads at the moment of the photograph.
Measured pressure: 3.75 kg/cm²
